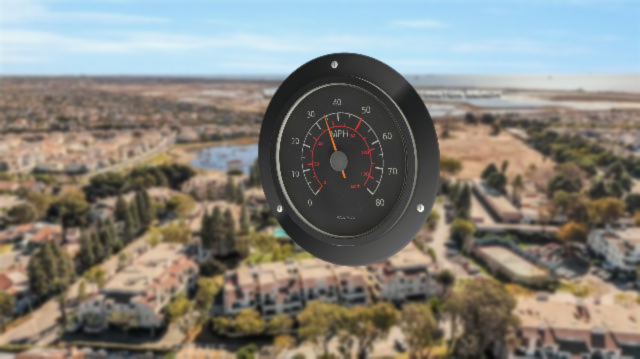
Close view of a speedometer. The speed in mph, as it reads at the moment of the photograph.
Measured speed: 35 mph
